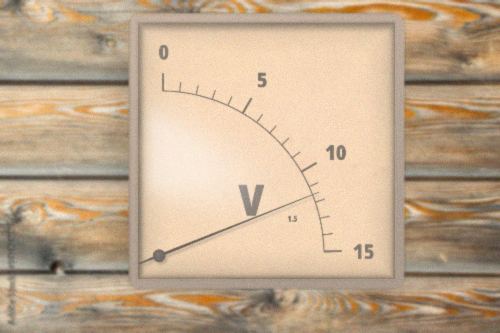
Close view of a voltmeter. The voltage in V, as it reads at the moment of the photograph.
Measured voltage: 11.5 V
